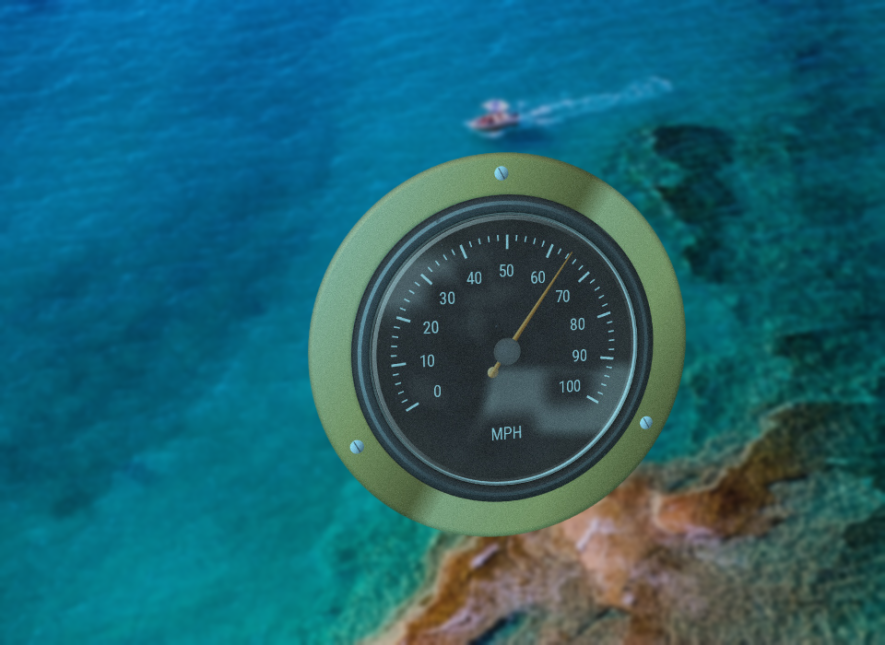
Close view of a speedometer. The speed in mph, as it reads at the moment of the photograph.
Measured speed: 64 mph
